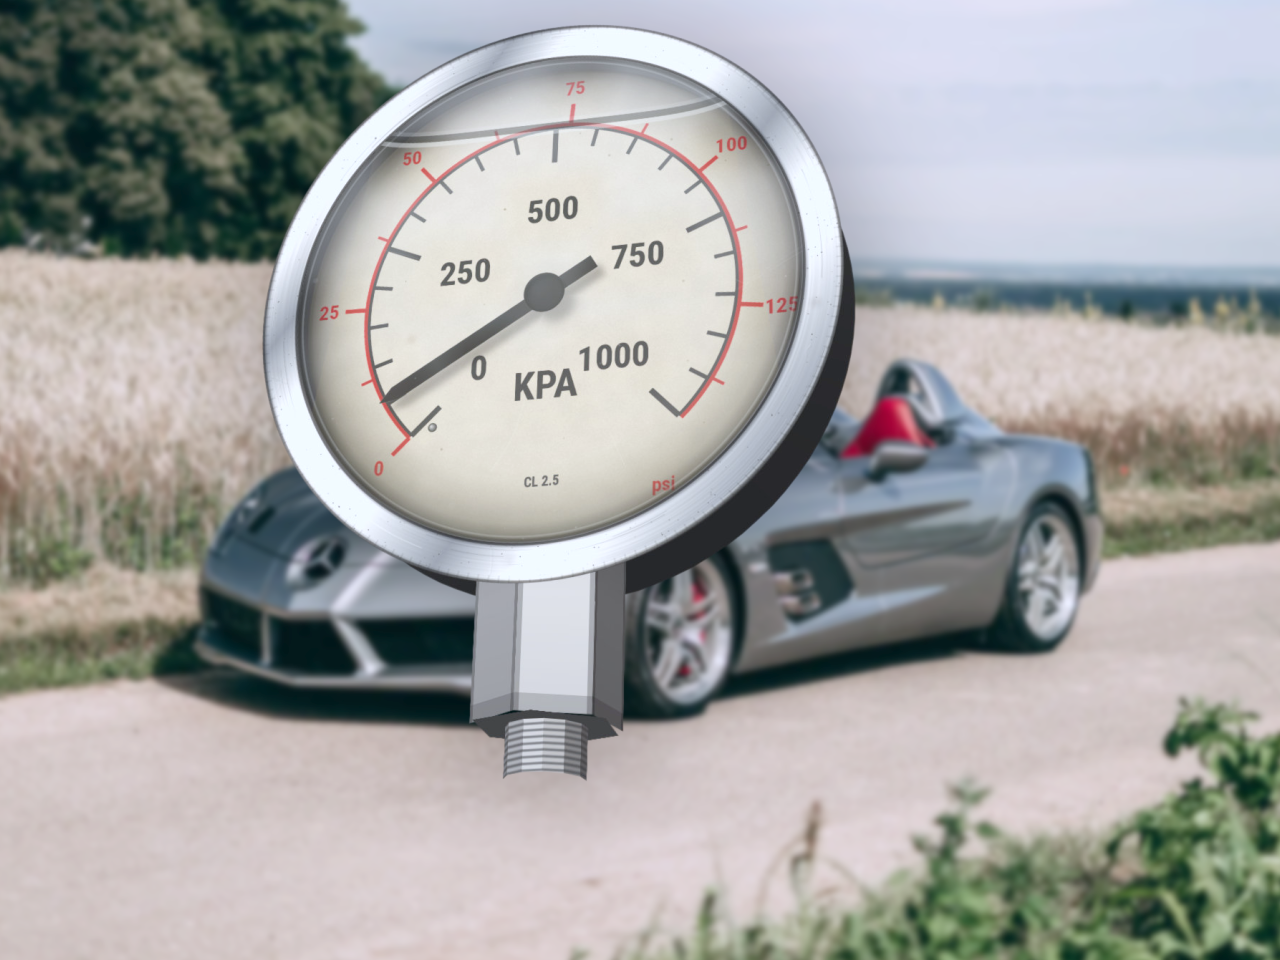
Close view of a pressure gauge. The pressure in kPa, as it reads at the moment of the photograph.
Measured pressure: 50 kPa
